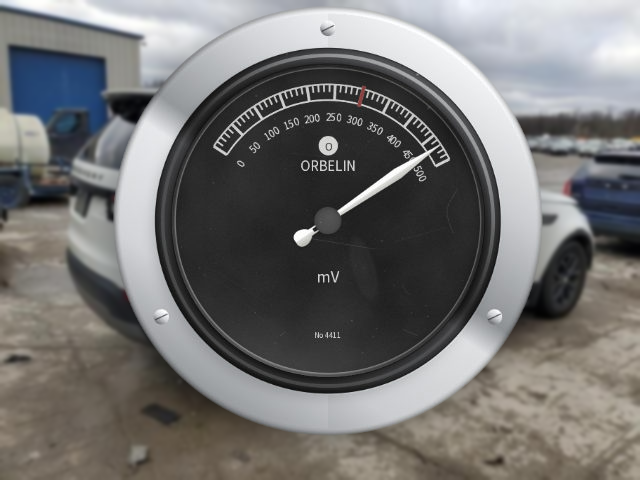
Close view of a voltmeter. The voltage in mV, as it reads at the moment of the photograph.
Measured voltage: 470 mV
